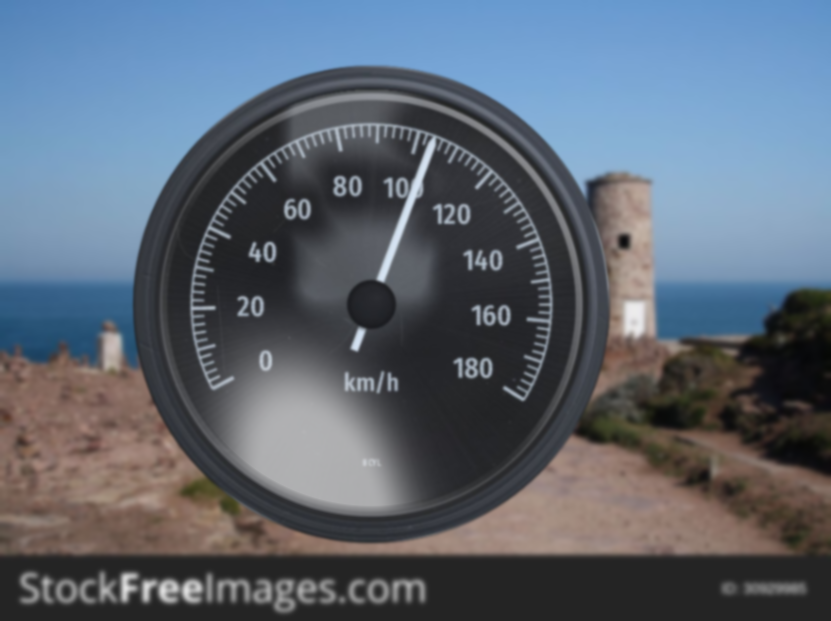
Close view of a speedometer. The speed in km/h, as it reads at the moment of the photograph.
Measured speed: 104 km/h
